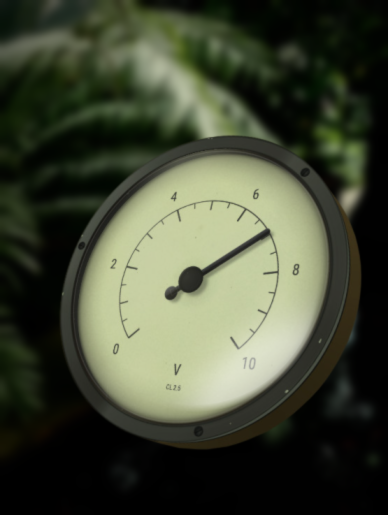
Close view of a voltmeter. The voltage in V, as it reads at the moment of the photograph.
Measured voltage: 7 V
